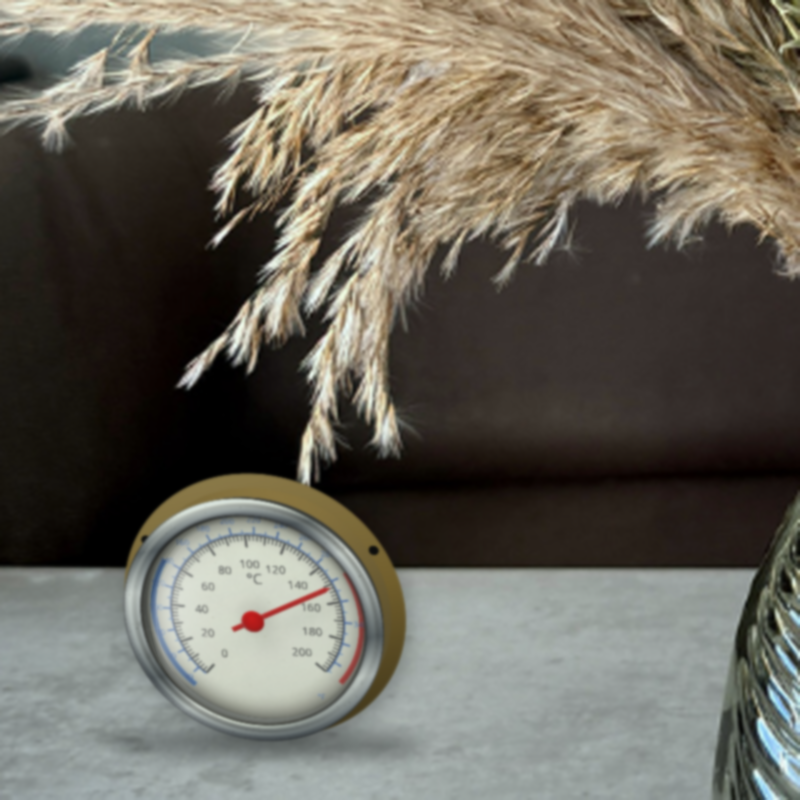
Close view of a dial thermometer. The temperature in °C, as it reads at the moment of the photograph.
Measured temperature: 150 °C
